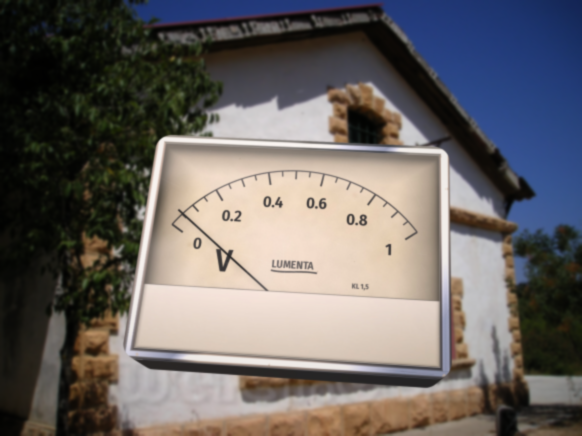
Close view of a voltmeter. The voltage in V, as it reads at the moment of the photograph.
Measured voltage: 0.05 V
